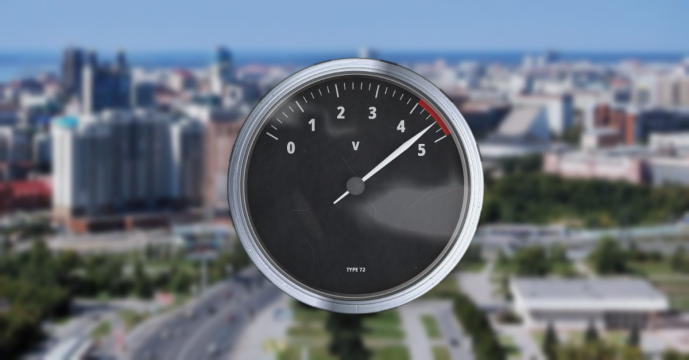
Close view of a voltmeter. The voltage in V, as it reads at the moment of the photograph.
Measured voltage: 4.6 V
